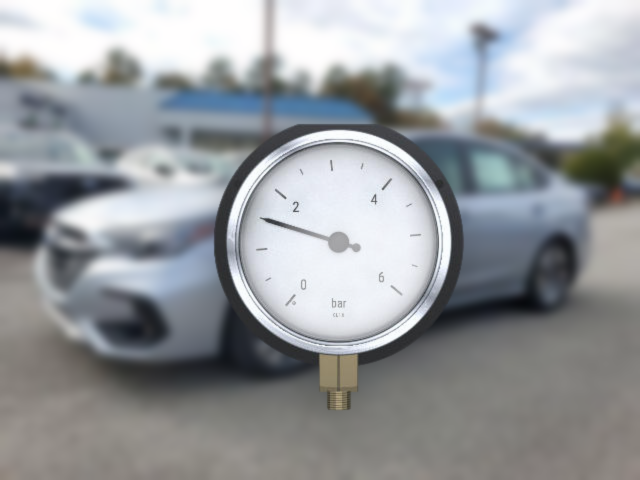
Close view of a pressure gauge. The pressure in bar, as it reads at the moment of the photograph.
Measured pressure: 1.5 bar
